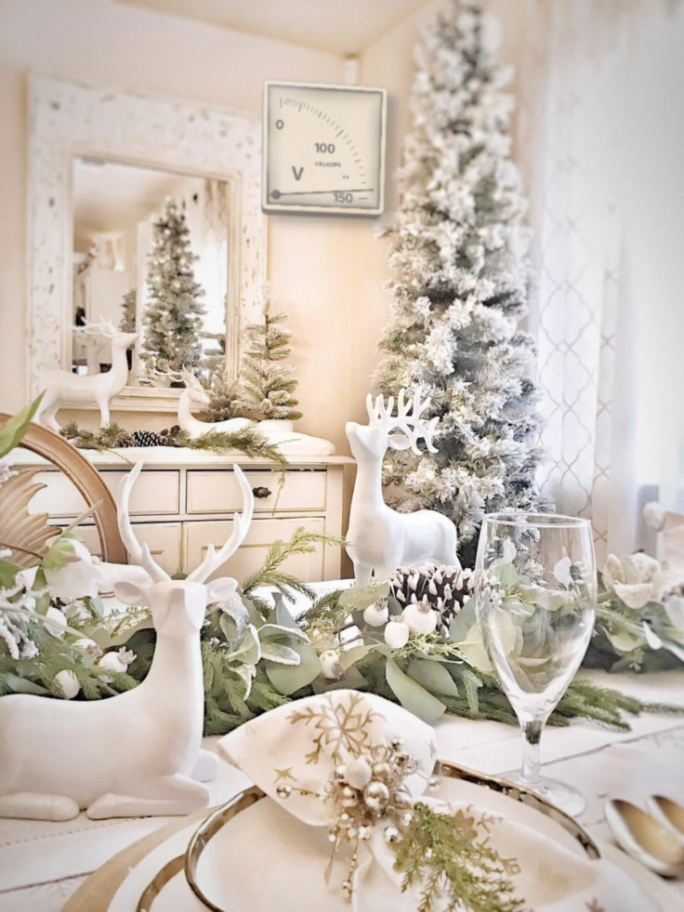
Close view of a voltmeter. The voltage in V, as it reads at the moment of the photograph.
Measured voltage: 145 V
